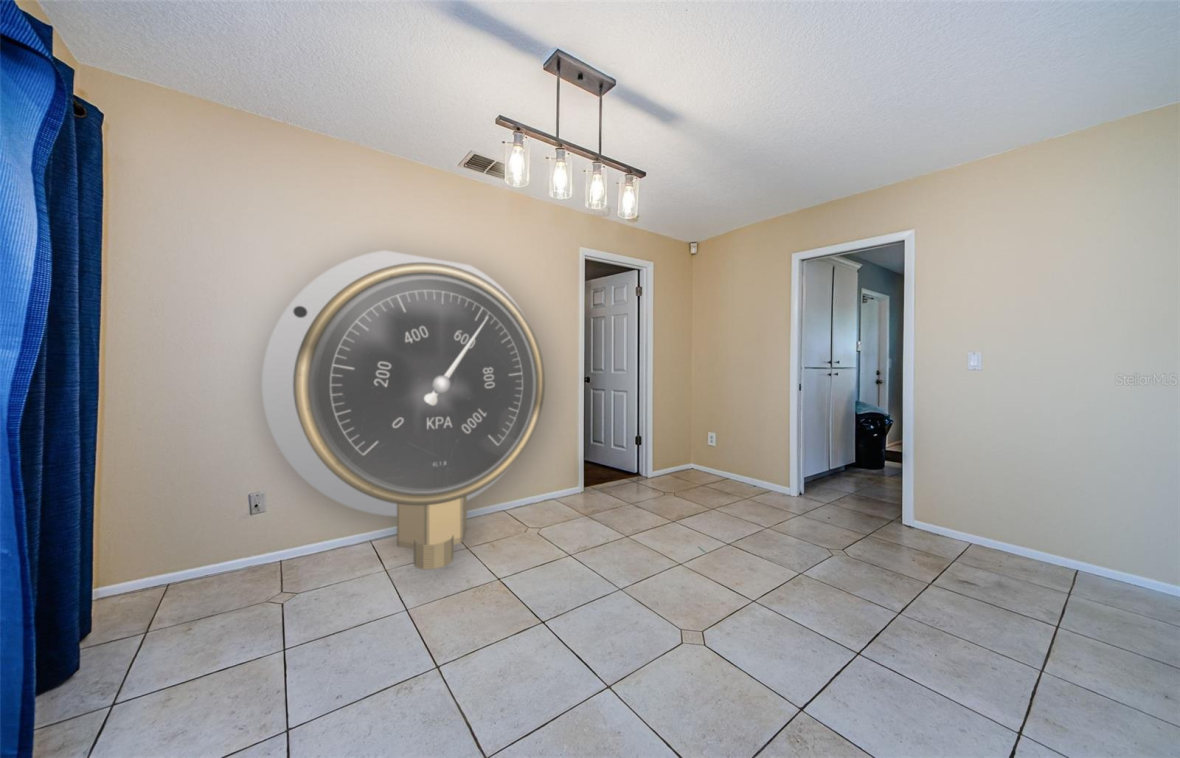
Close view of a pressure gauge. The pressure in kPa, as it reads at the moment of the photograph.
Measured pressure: 620 kPa
